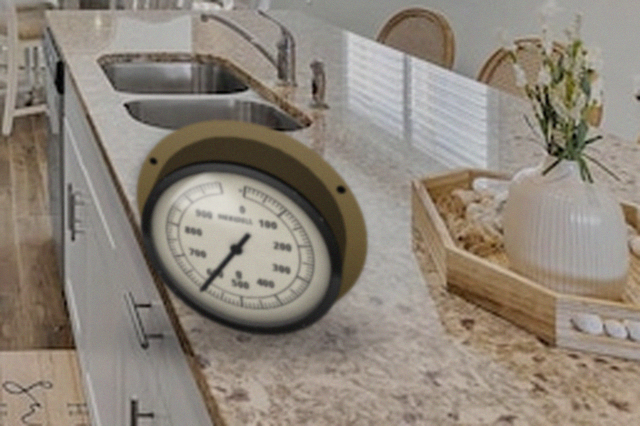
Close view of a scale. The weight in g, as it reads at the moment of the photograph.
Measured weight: 600 g
